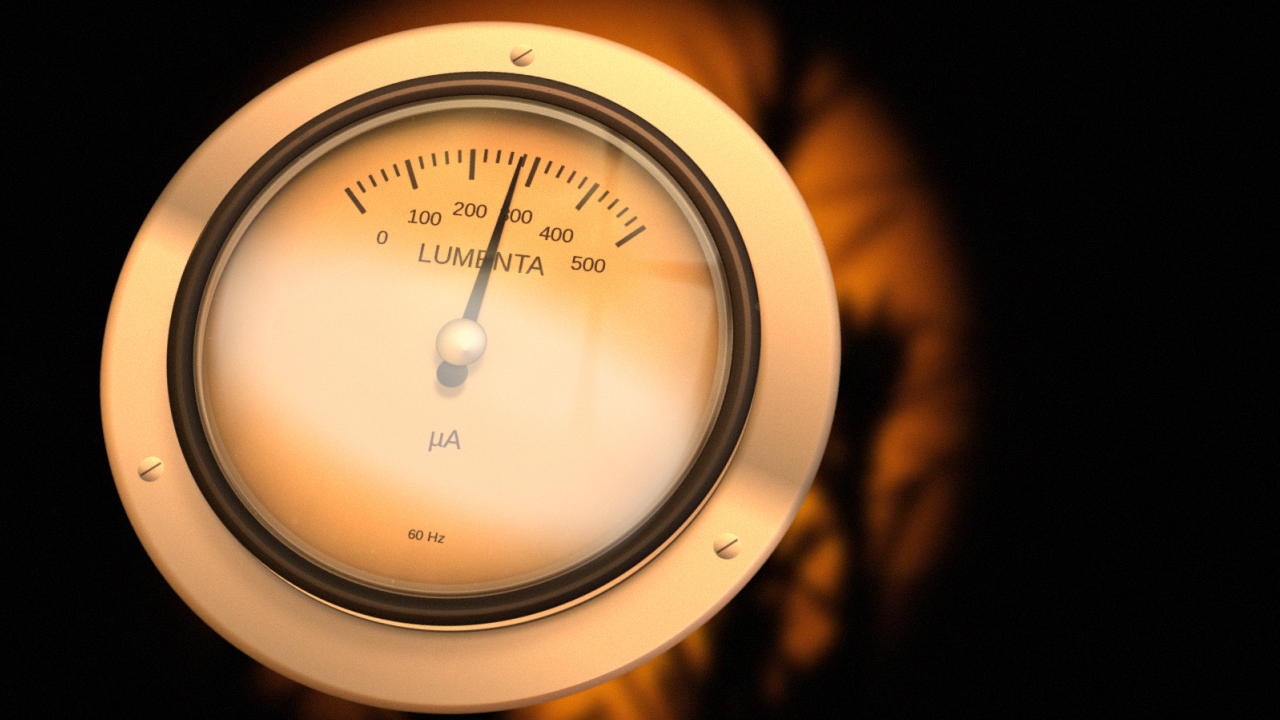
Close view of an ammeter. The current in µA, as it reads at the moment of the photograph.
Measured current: 280 µA
